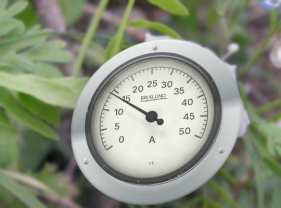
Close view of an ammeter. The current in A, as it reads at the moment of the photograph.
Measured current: 14 A
